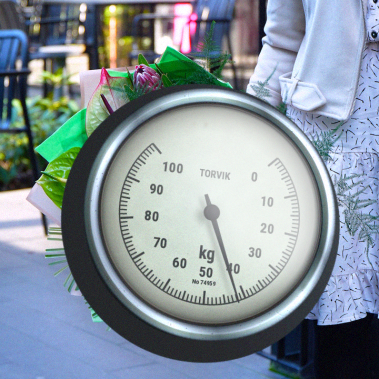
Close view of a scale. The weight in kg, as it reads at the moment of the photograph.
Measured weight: 42 kg
